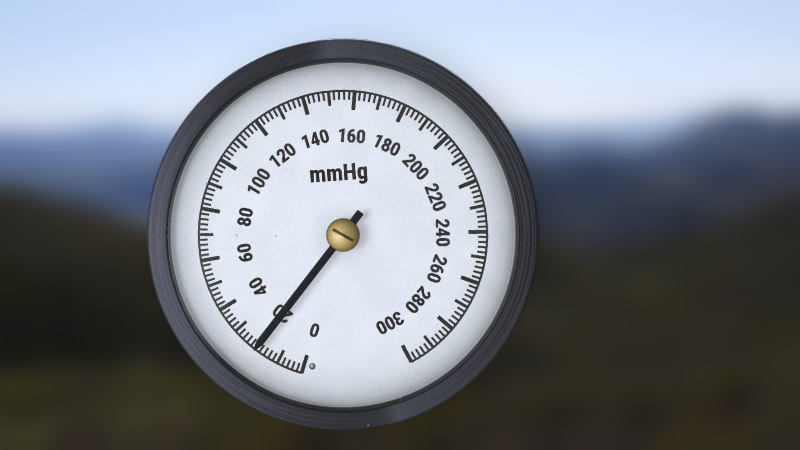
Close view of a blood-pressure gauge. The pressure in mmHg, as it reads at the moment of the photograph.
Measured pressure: 20 mmHg
